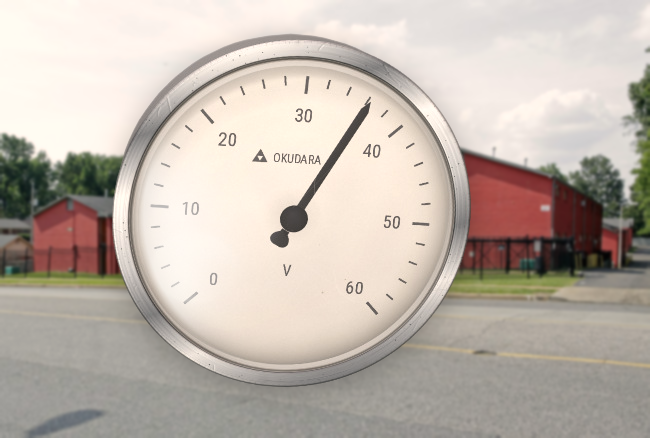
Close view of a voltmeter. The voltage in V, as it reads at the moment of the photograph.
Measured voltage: 36 V
